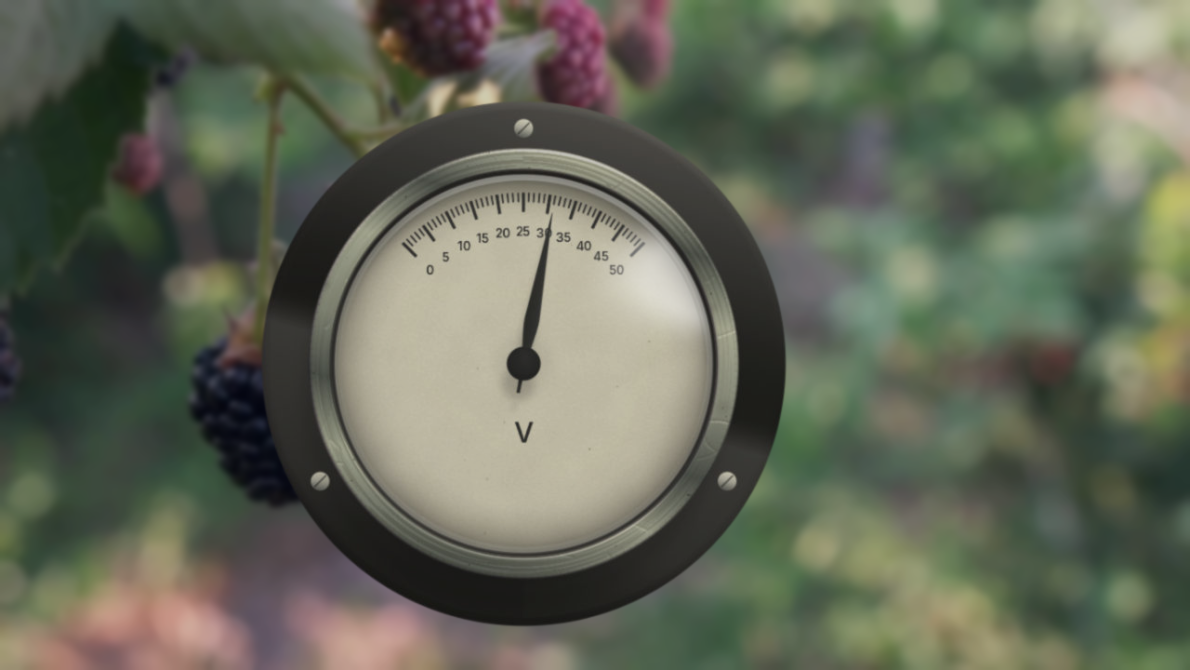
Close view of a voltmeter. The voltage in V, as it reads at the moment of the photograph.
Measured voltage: 31 V
